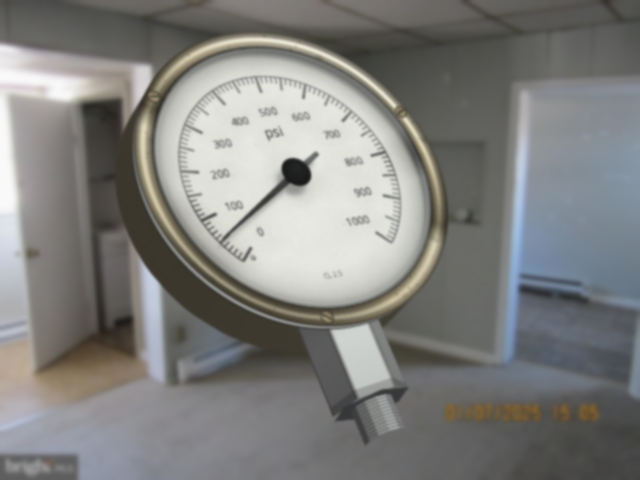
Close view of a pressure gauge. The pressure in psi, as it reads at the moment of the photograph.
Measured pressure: 50 psi
